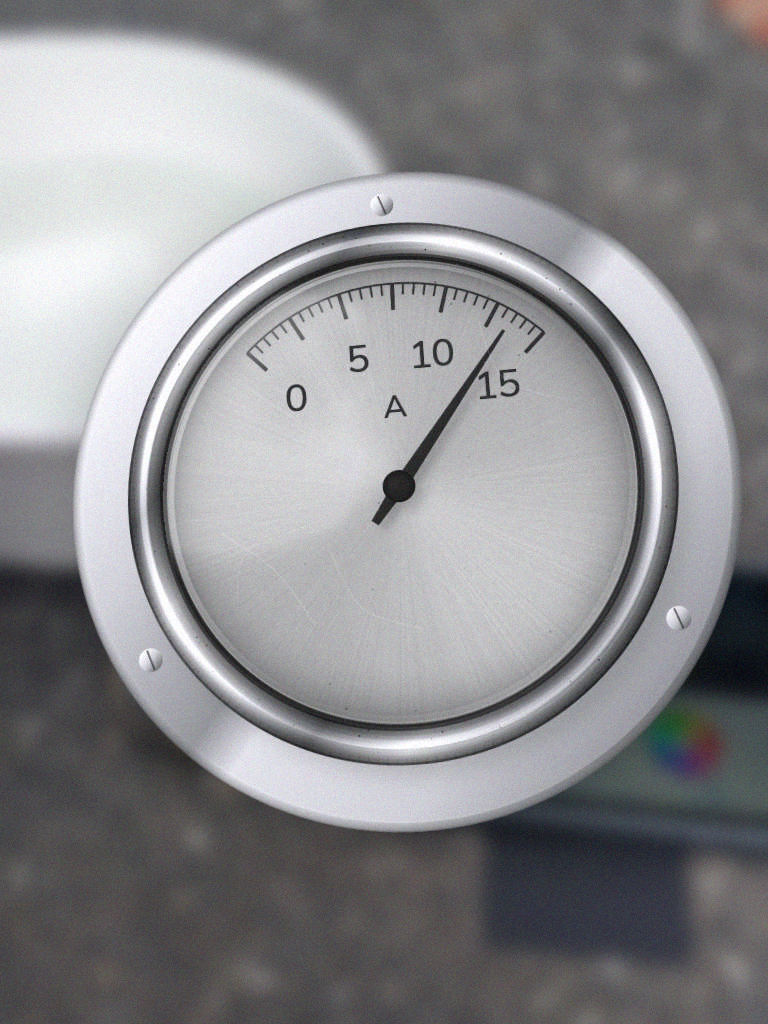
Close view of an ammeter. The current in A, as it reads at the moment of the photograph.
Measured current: 13.5 A
